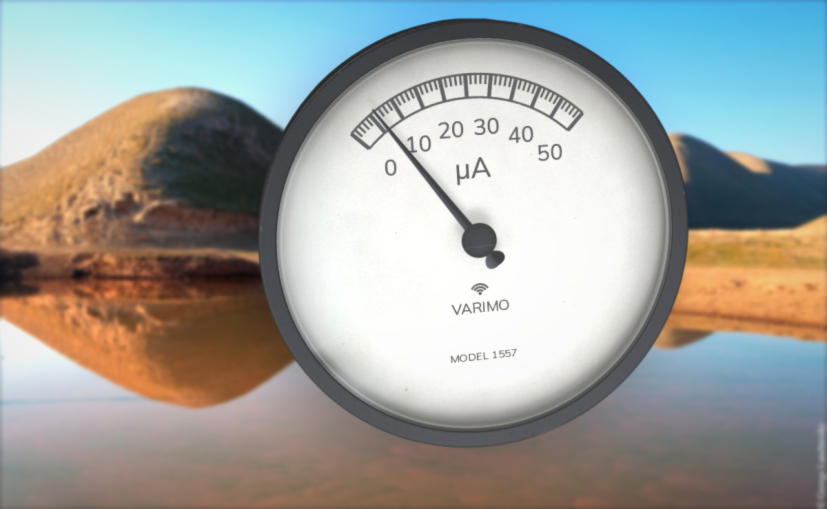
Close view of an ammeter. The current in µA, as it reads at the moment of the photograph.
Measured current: 6 µA
